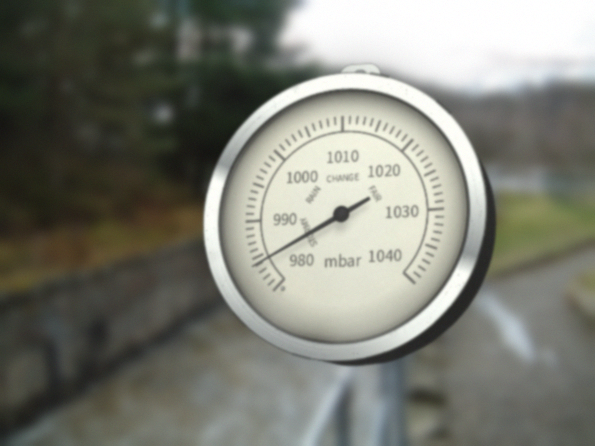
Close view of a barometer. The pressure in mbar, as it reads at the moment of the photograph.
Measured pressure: 984 mbar
